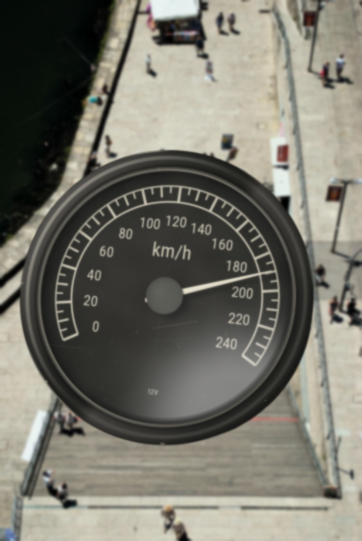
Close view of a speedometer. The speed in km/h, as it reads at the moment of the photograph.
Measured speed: 190 km/h
